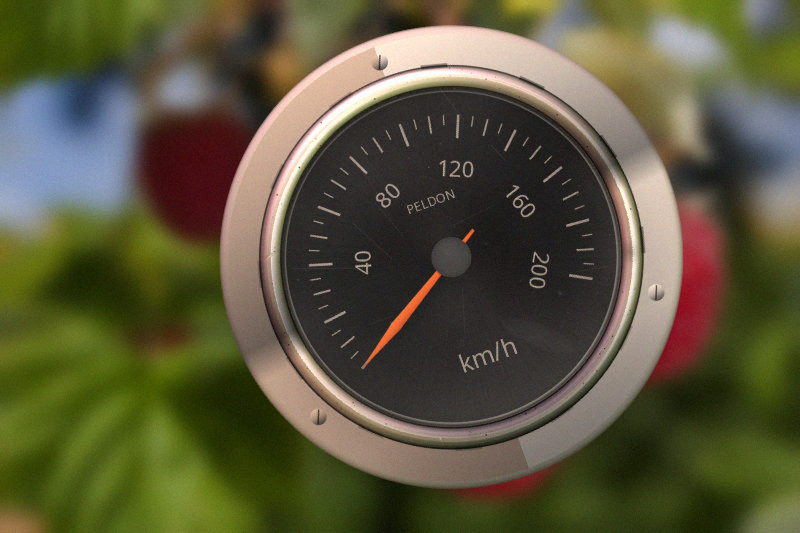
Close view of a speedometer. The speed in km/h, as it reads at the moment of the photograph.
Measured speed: 0 km/h
